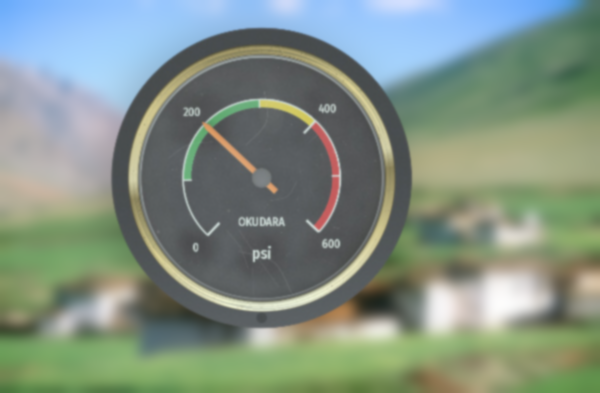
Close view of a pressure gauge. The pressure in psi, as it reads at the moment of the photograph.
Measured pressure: 200 psi
